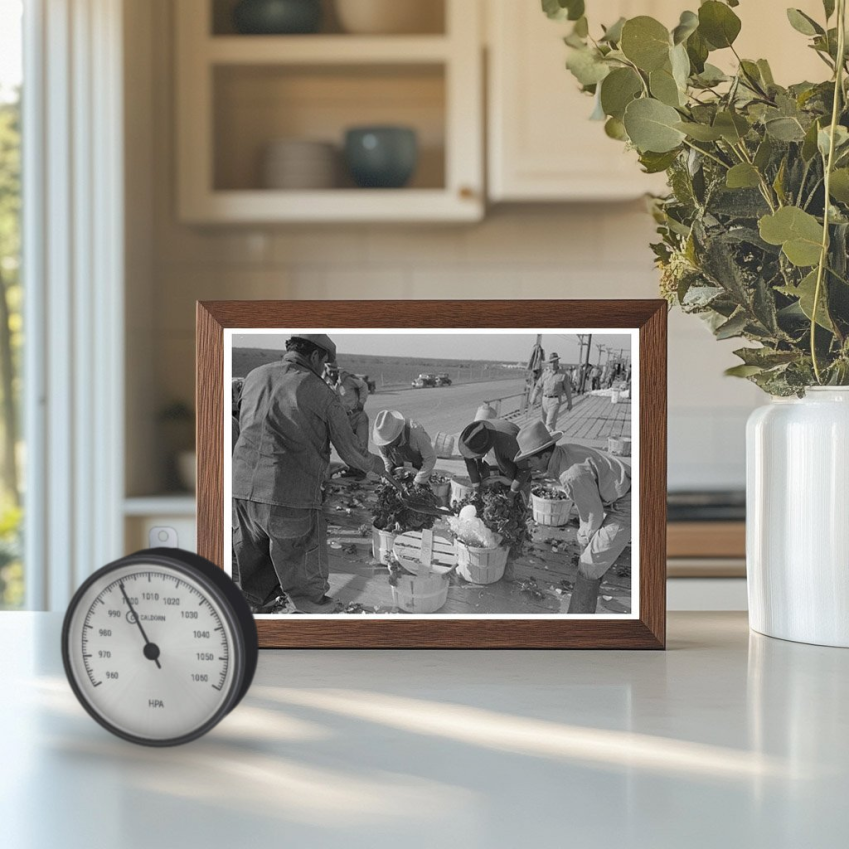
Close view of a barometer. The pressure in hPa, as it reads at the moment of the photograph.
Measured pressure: 1000 hPa
